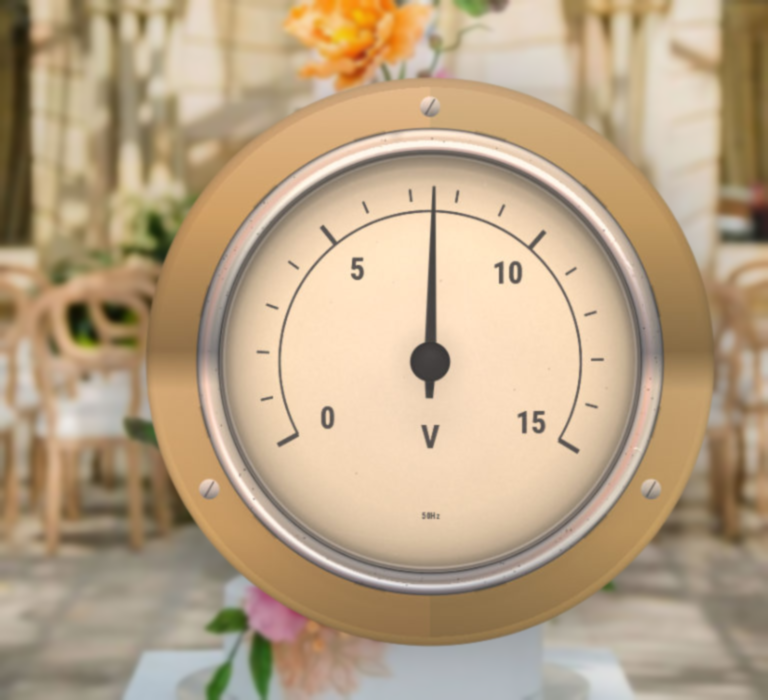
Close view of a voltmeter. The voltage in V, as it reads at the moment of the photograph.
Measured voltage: 7.5 V
